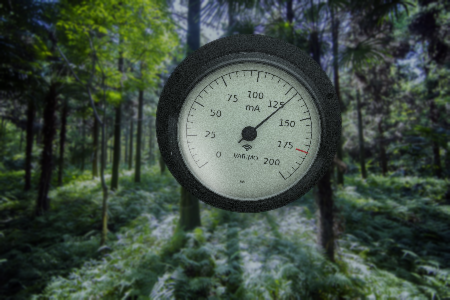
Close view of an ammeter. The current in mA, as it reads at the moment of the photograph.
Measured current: 130 mA
